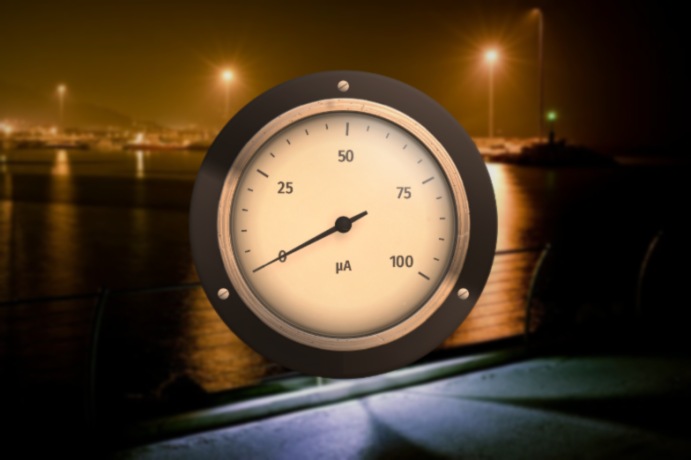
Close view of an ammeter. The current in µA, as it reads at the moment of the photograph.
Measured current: 0 µA
